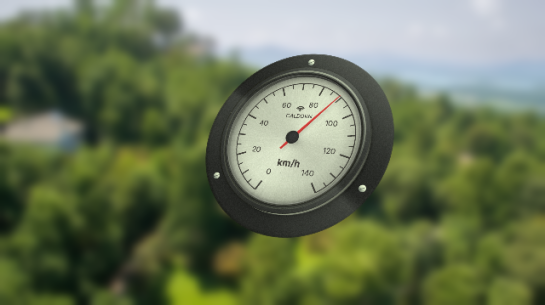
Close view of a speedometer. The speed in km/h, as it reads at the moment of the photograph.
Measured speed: 90 km/h
